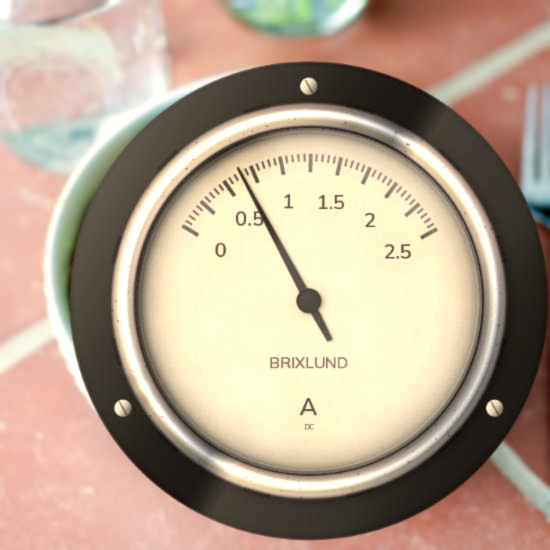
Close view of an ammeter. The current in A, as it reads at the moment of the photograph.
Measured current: 0.65 A
